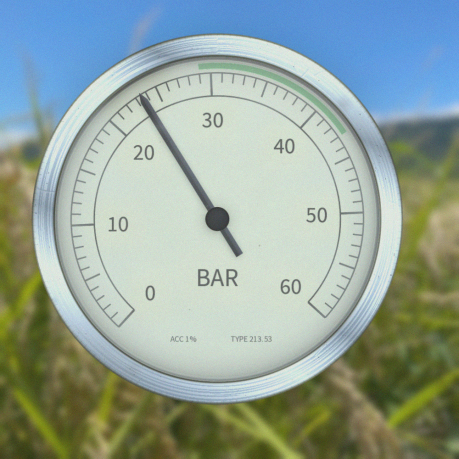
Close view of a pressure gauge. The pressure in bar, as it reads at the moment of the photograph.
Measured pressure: 23.5 bar
